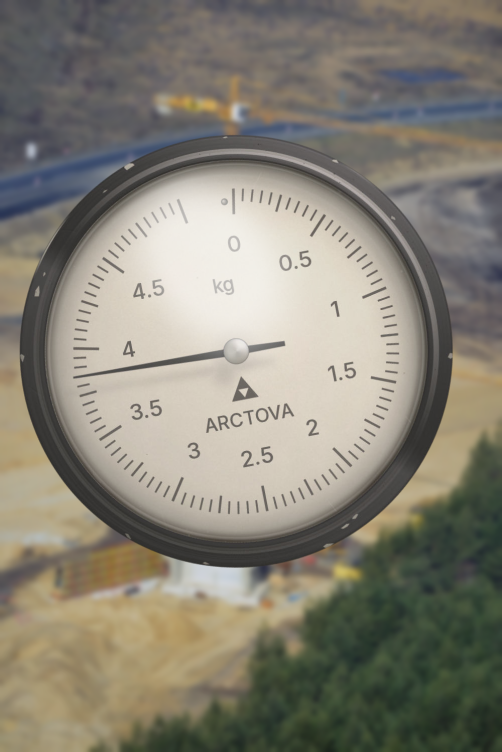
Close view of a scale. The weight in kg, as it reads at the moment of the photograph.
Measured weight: 3.85 kg
